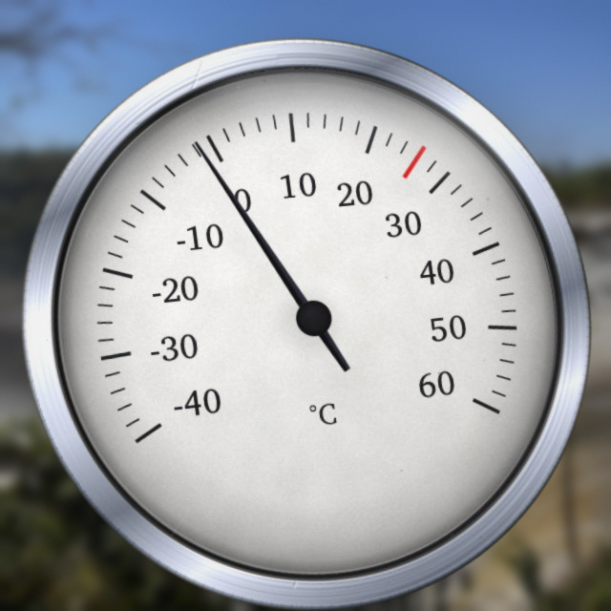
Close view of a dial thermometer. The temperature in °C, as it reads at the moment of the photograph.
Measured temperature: -2 °C
